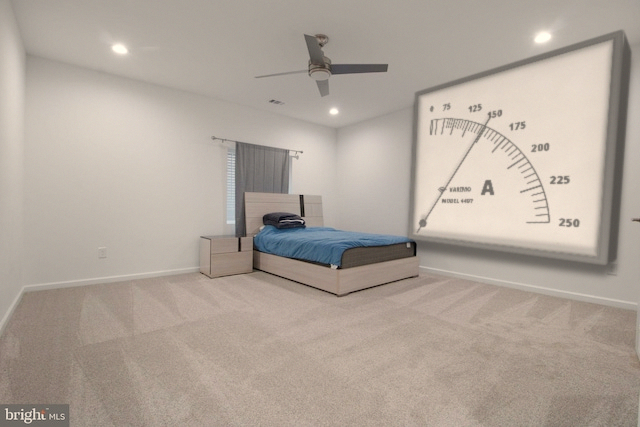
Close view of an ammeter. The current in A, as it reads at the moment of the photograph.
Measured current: 150 A
